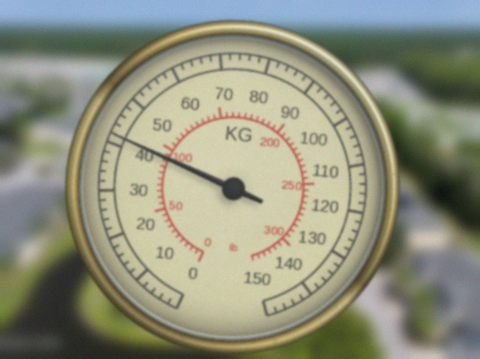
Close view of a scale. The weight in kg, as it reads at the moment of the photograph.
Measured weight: 42 kg
